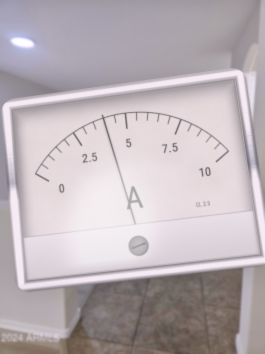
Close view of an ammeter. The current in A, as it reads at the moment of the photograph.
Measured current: 4 A
